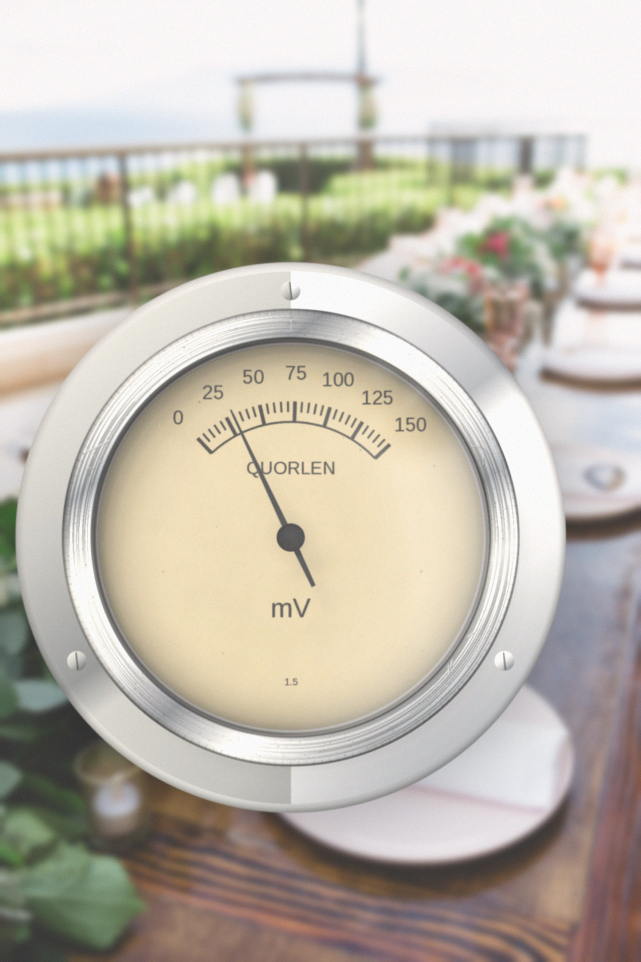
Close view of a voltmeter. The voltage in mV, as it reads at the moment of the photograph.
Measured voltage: 30 mV
